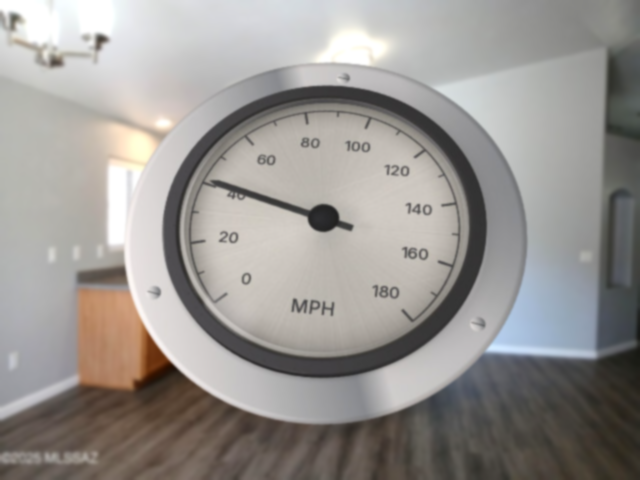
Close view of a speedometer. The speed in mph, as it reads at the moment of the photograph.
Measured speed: 40 mph
